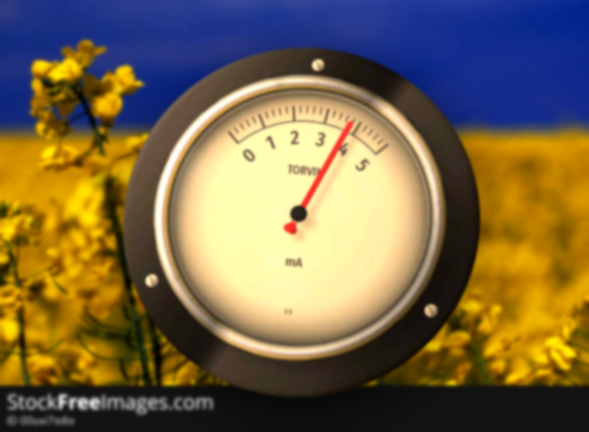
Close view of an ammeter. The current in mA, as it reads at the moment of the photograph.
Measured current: 3.8 mA
